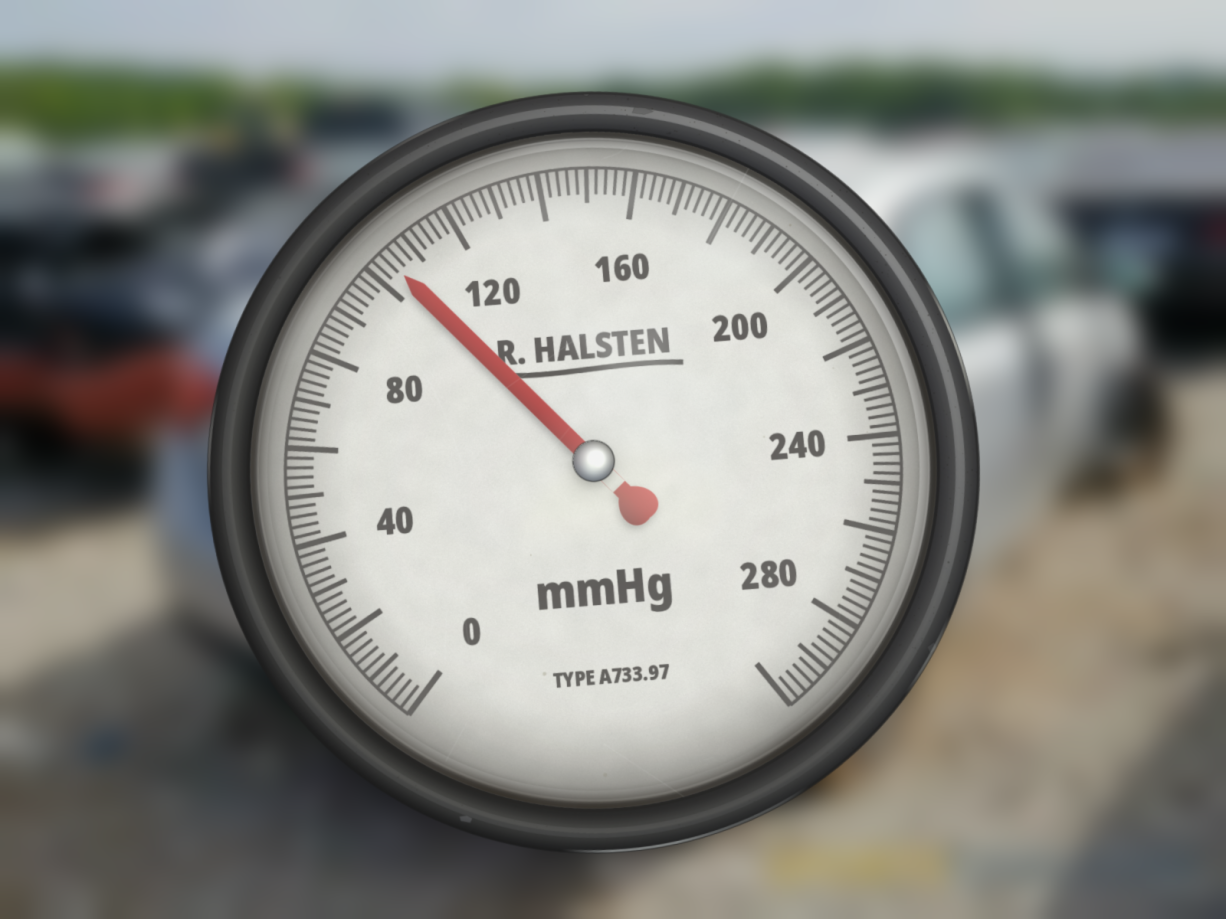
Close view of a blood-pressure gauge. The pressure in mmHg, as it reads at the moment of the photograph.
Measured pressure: 104 mmHg
